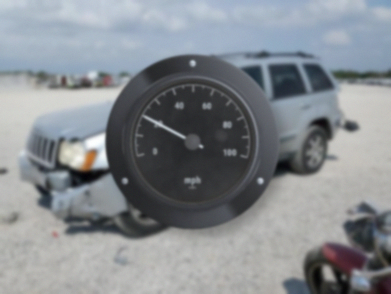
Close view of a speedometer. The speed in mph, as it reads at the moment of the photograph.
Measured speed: 20 mph
